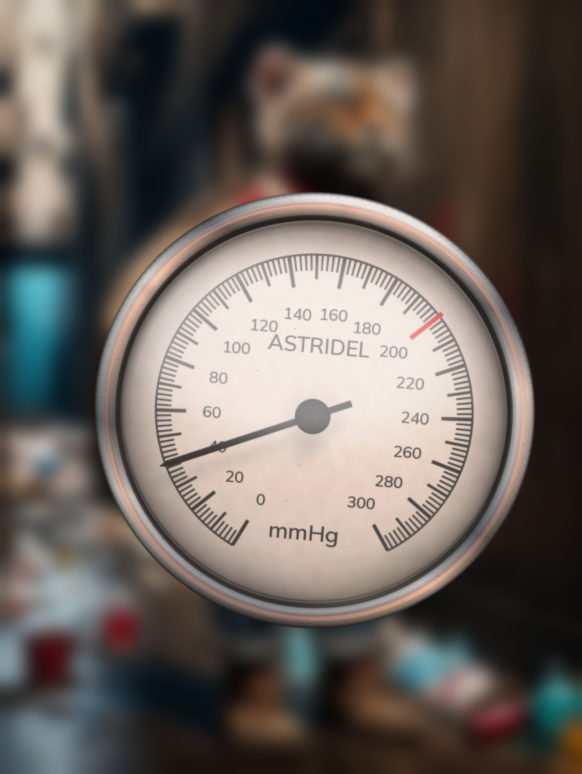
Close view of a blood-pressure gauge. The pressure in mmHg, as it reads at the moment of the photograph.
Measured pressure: 40 mmHg
